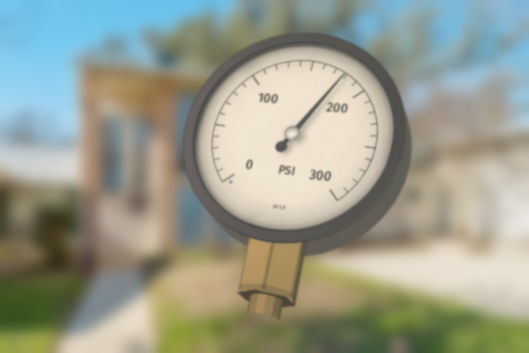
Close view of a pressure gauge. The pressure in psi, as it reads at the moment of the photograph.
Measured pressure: 180 psi
